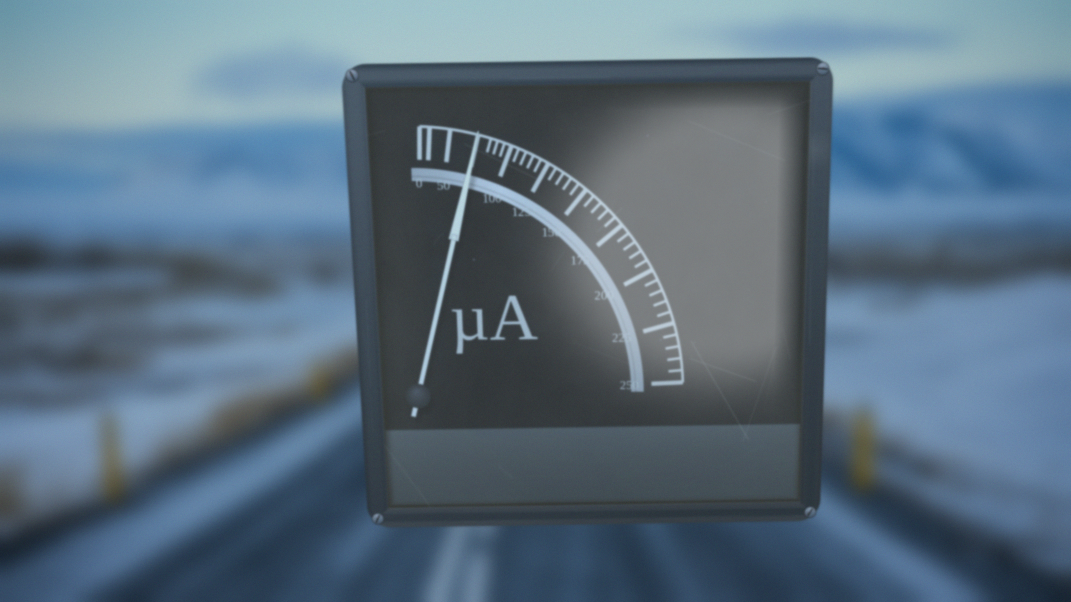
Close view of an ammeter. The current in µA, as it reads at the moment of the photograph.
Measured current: 75 µA
